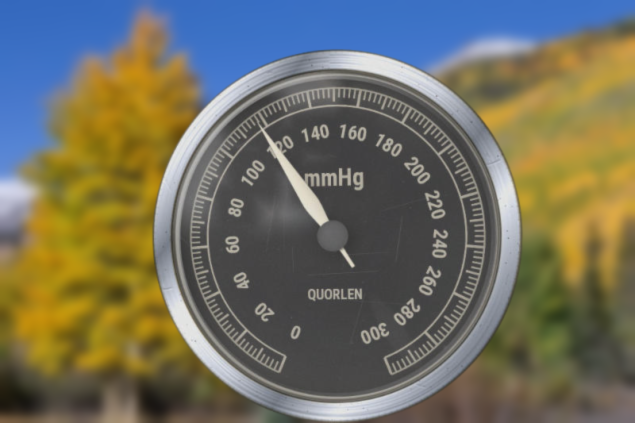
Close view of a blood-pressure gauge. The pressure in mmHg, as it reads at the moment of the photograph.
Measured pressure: 118 mmHg
